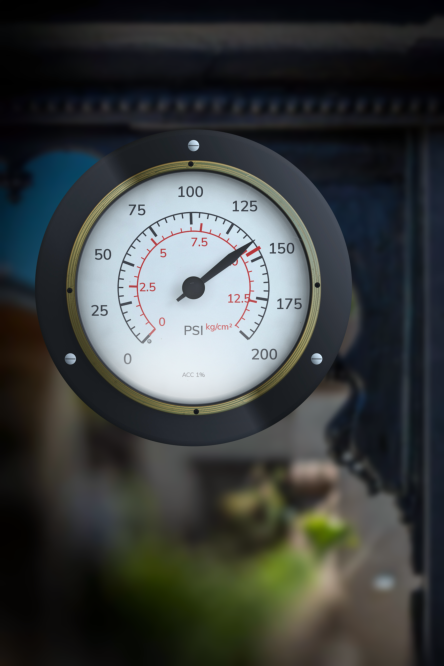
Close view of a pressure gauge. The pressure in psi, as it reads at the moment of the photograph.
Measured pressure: 140 psi
